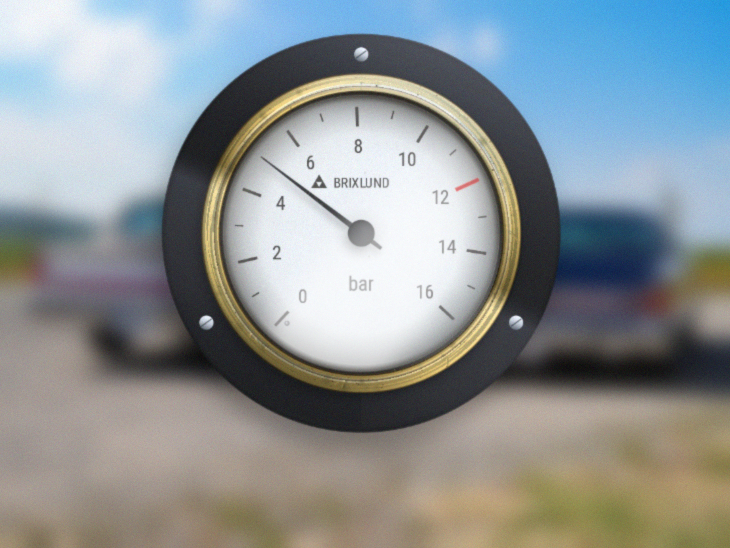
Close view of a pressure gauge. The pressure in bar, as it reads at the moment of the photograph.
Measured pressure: 5 bar
